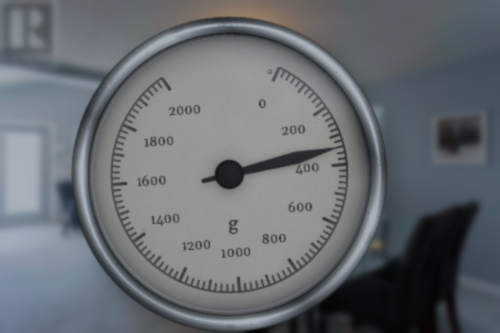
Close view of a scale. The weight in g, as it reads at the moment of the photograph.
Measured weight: 340 g
